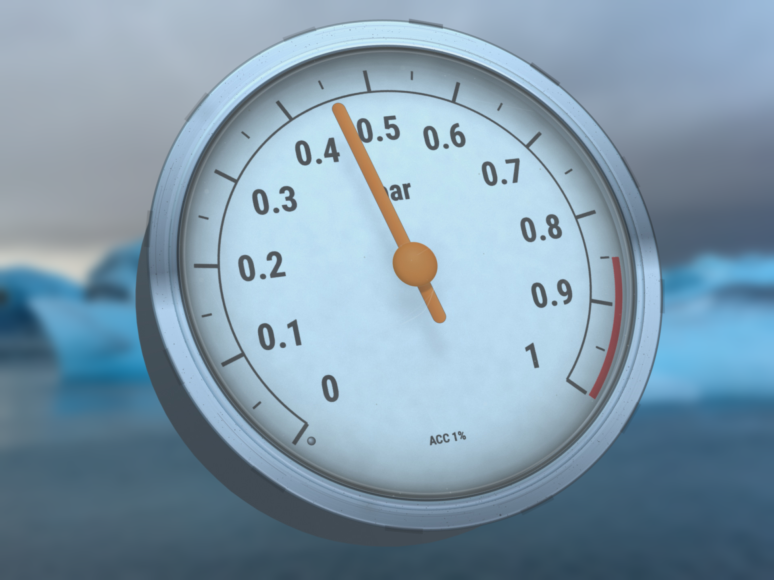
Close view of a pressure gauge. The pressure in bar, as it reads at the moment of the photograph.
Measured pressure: 0.45 bar
